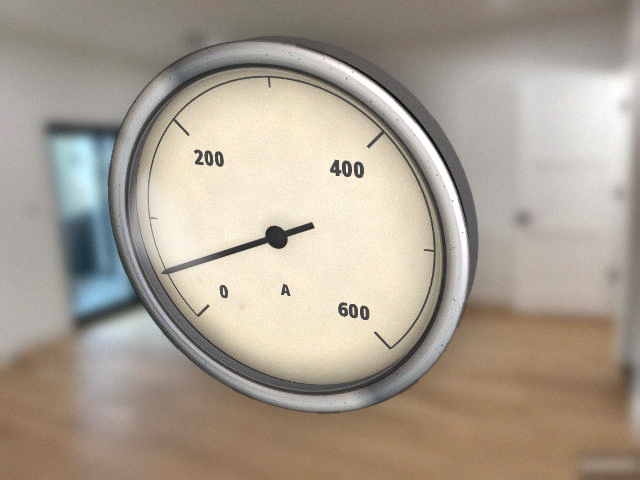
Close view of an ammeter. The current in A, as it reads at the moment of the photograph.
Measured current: 50 A
